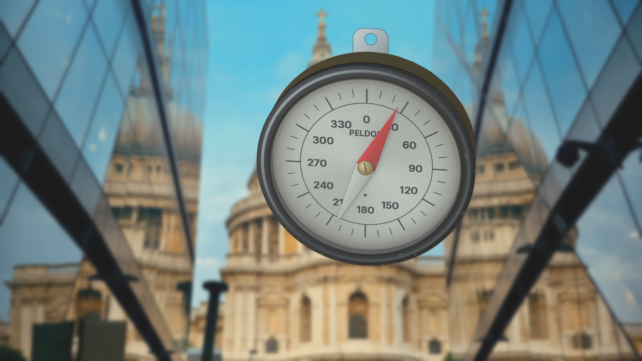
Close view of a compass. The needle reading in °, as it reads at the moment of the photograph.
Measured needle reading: 25 °
